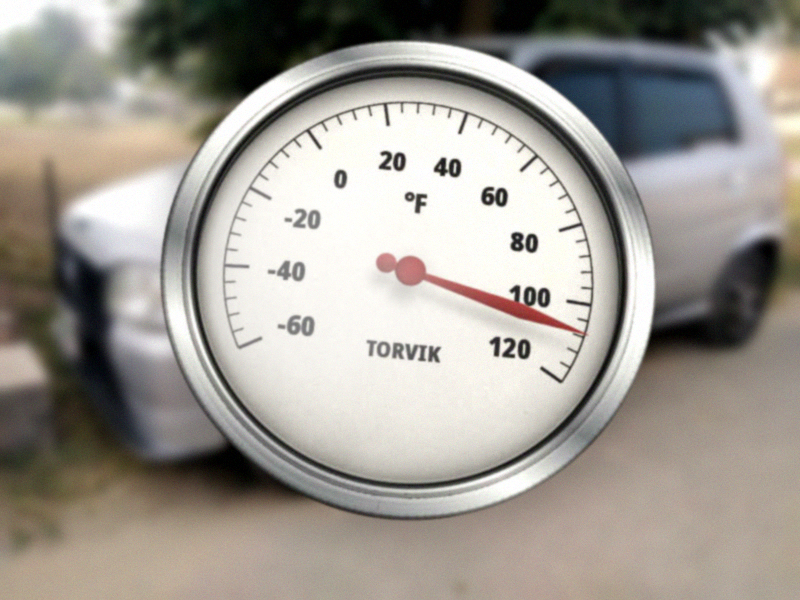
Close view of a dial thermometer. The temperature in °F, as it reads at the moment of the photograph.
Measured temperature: 108 °F
